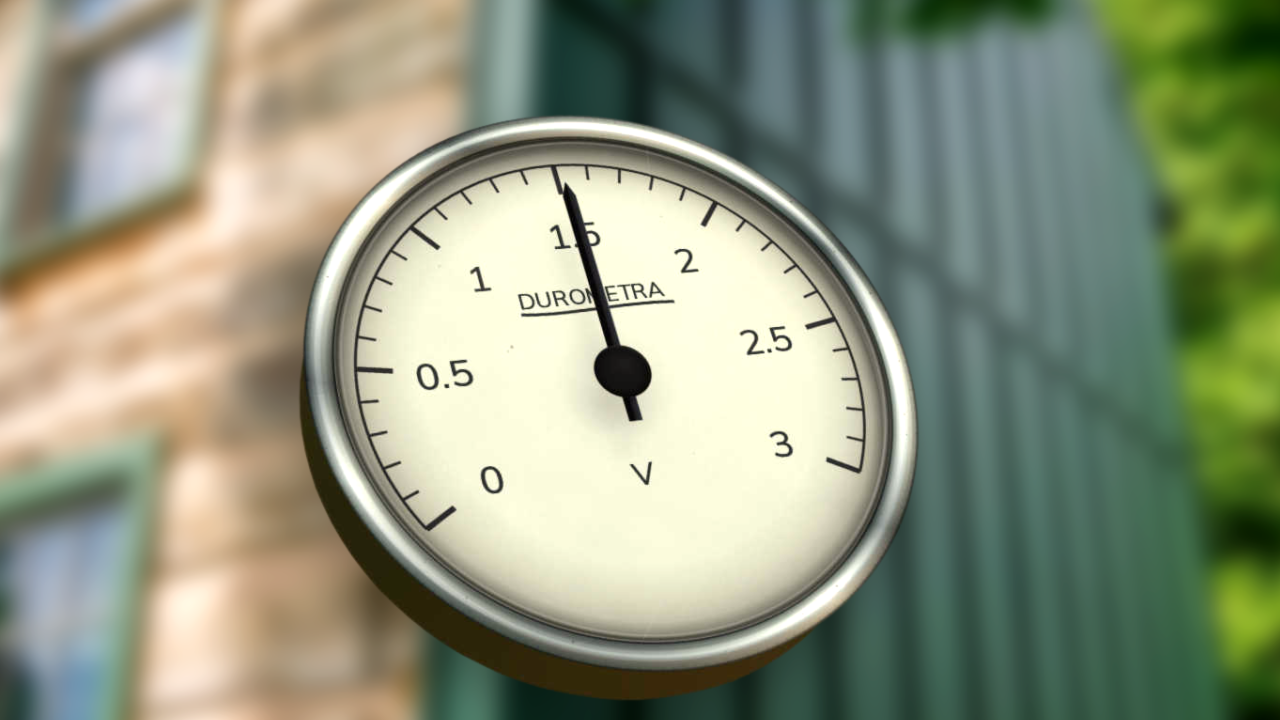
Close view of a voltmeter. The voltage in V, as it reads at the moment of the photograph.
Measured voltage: 1.5 V
